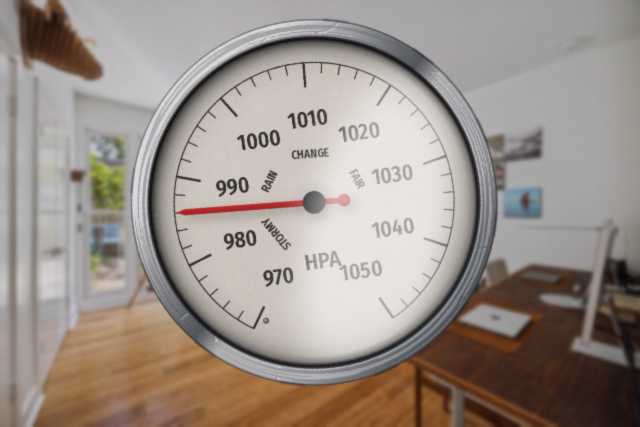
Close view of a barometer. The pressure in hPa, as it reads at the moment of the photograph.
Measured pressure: 986 hPa
